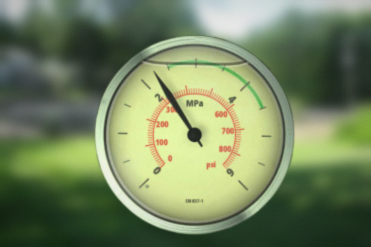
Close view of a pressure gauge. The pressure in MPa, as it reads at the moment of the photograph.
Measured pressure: 2.25 MPa
